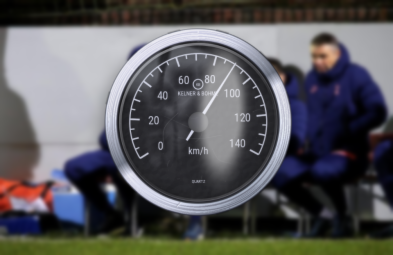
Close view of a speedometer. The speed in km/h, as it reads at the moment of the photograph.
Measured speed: 90 km/h
